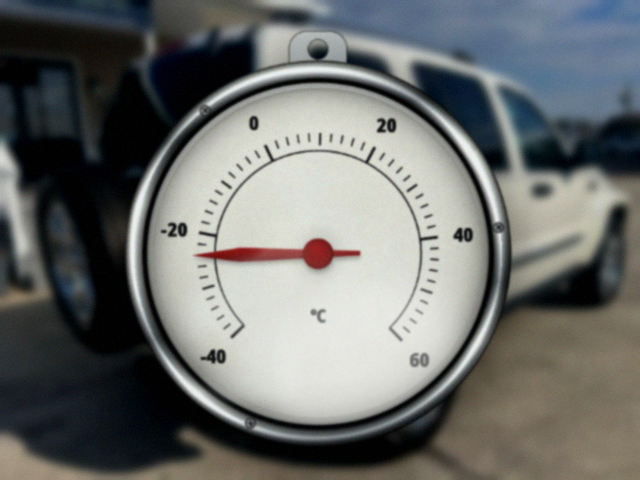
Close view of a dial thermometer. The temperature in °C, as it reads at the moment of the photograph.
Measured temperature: -24 °C
